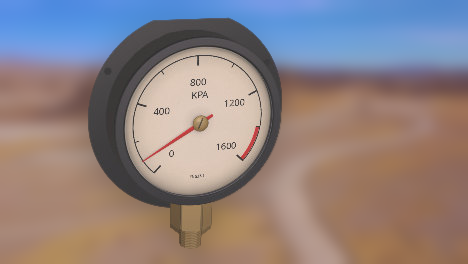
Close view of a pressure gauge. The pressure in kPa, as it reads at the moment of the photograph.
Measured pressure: 100 kPa
